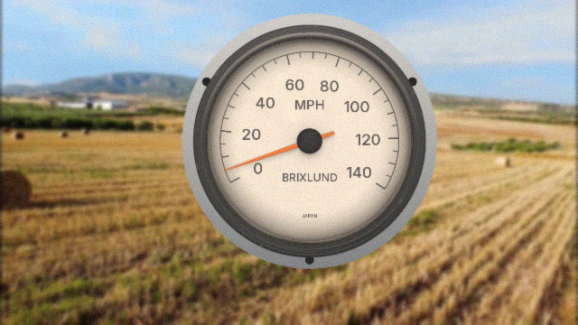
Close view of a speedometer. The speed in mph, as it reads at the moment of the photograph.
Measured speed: 5 mph
